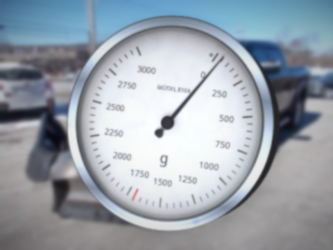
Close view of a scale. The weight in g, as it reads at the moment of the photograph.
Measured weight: 50 g
